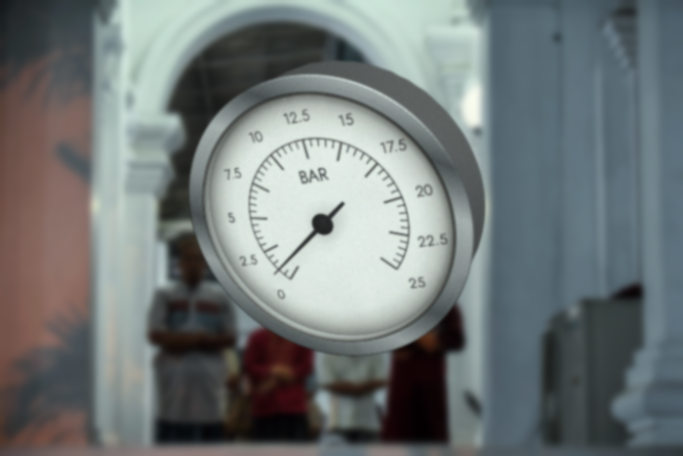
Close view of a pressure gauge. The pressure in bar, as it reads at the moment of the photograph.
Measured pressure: 1 bar
